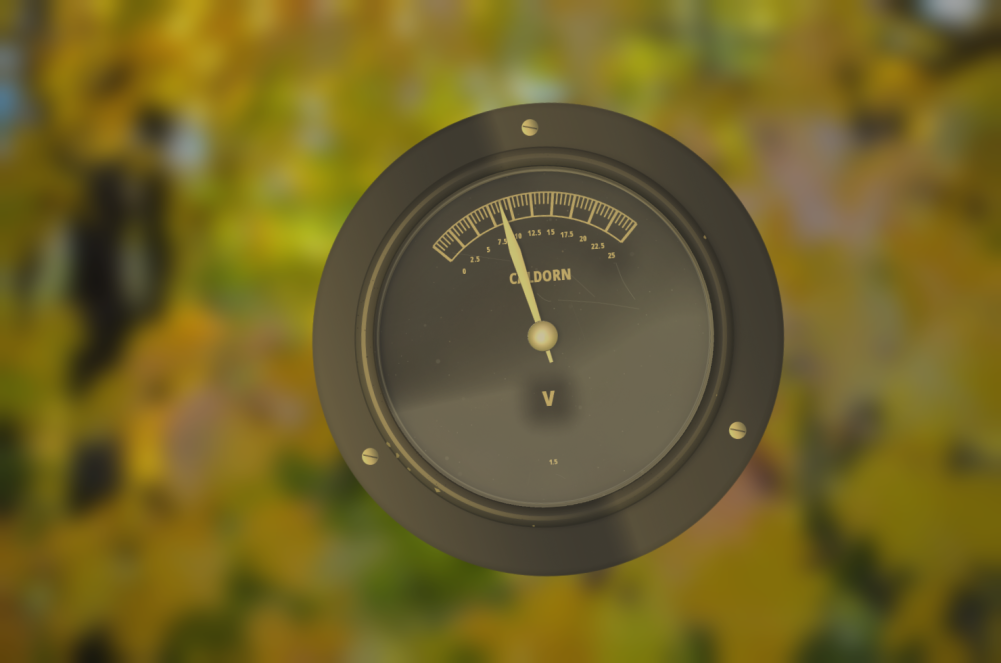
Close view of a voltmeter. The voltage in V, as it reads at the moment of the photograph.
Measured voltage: 9 V
